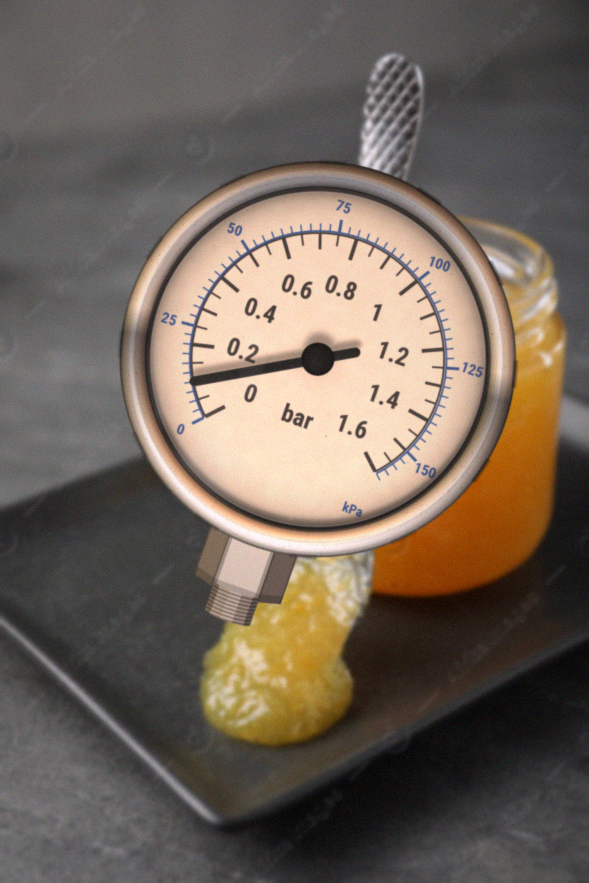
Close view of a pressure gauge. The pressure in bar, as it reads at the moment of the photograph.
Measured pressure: 0.1 bar
